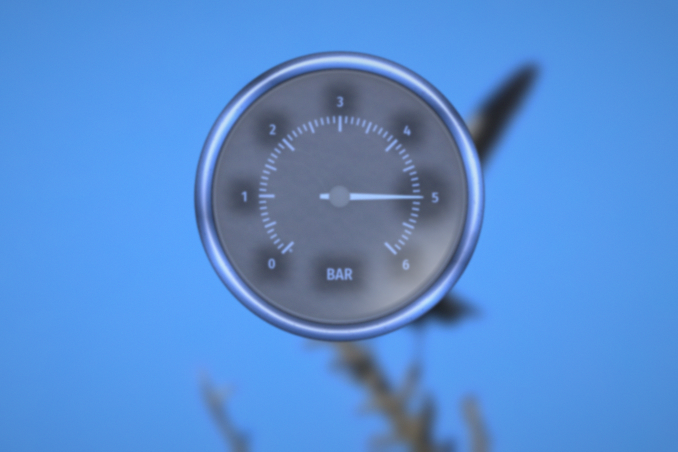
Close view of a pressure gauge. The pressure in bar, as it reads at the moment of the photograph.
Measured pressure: 5 bar
